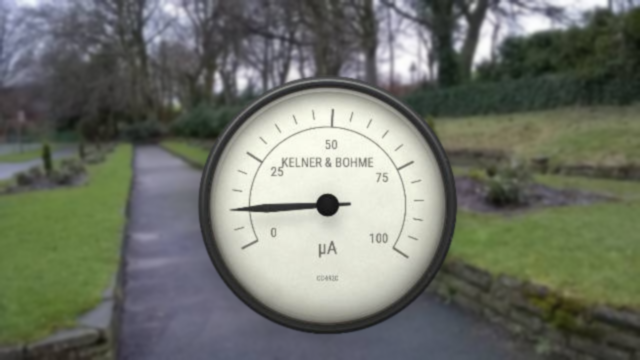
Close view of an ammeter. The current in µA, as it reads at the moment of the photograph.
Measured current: 10 µA
